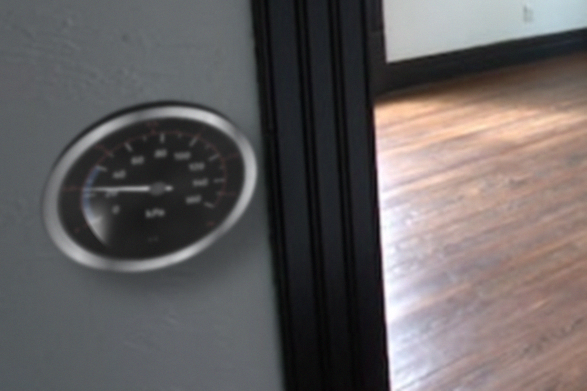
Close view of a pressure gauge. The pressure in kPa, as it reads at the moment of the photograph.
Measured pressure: 25 kPa
